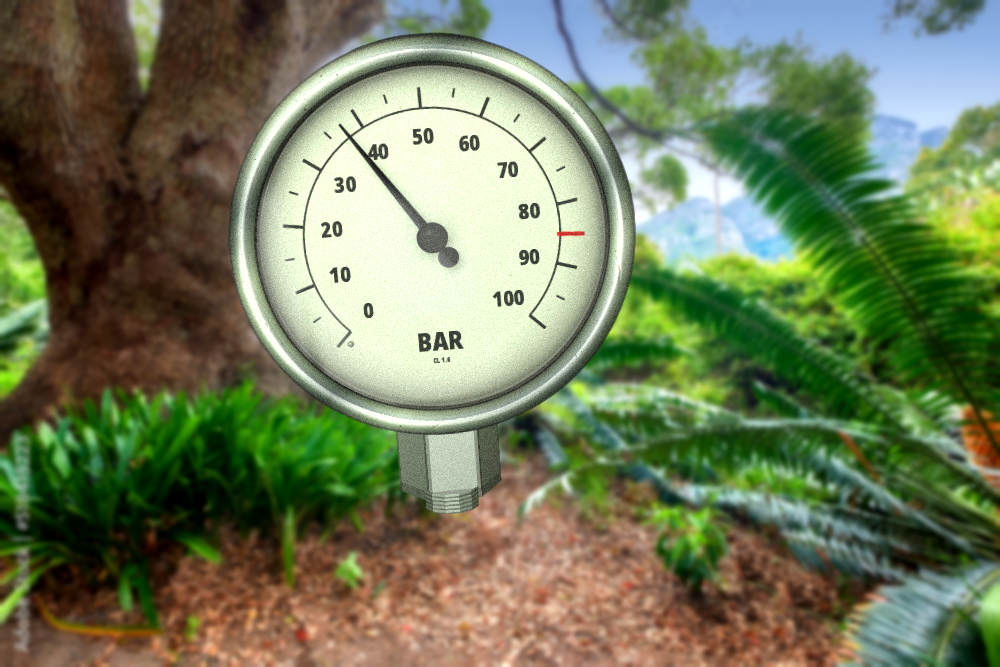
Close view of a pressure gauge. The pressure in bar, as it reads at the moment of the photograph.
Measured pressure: 37.5 bar
